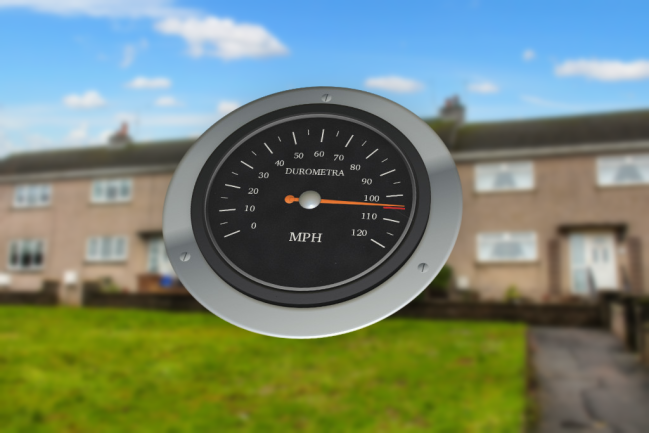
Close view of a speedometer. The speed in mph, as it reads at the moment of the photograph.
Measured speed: 105 mph
